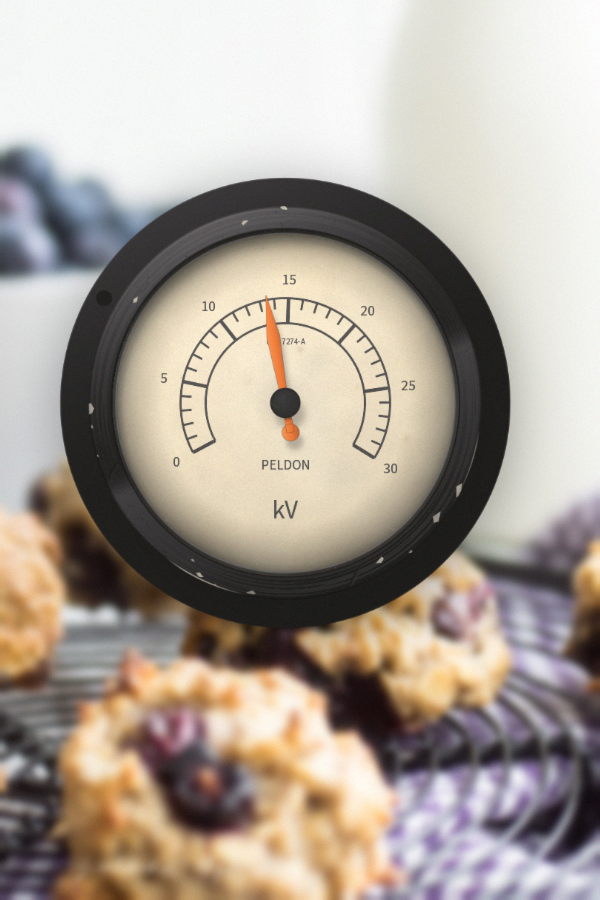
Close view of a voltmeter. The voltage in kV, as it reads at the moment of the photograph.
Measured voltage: 13.5 kV
